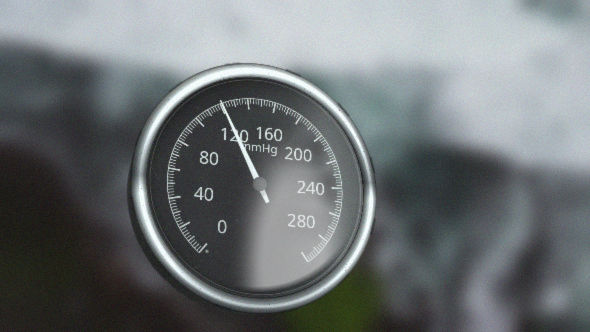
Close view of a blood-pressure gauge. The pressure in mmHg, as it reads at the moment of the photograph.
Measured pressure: 120 mmHg
